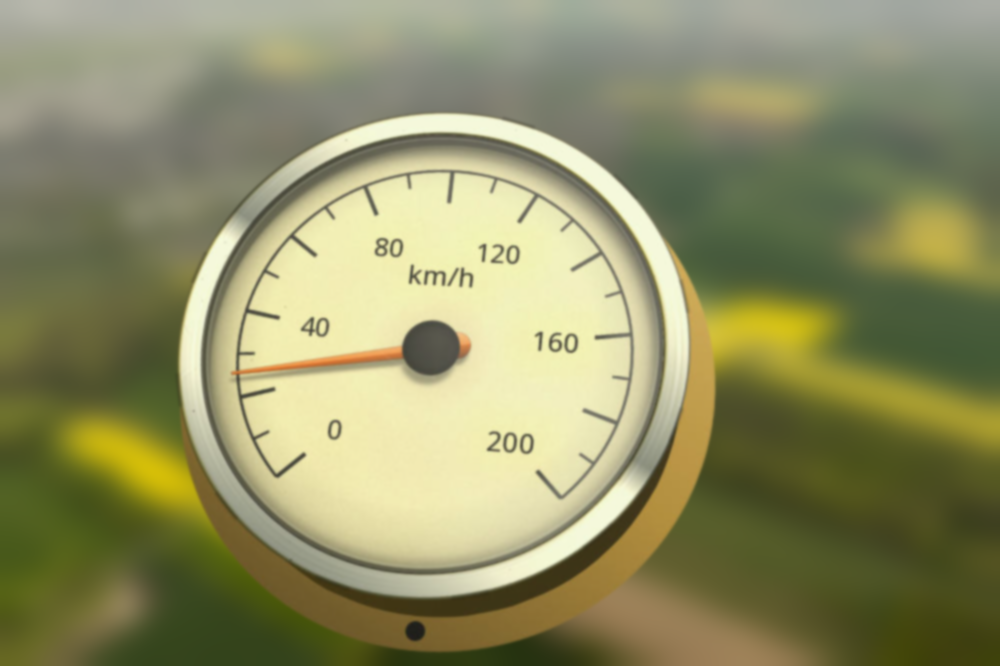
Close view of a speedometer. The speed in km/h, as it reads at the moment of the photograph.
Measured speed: 25 km/h
